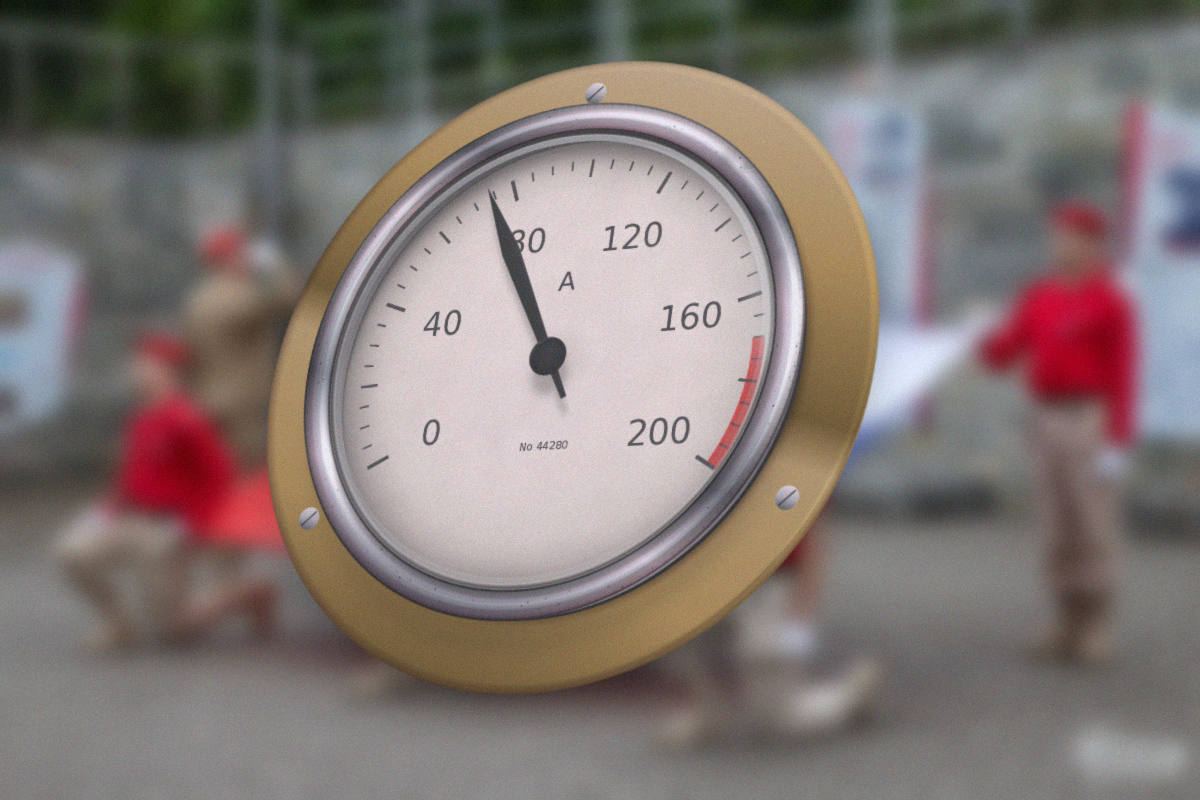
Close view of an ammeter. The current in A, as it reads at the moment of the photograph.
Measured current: 75 A
